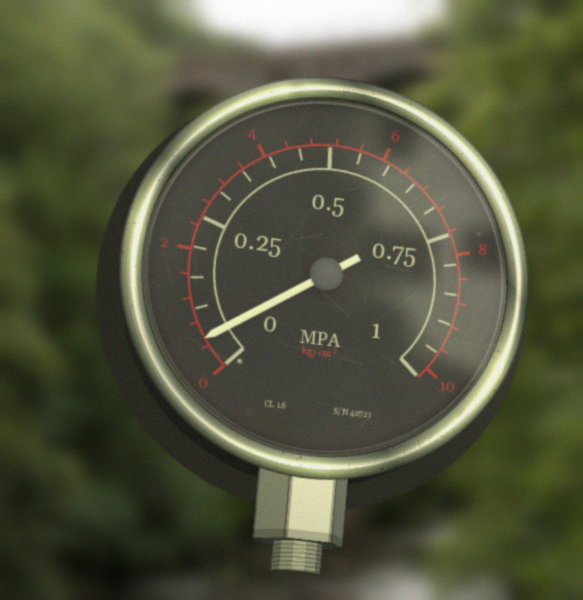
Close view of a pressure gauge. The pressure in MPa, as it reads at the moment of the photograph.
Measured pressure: 0.05 MPa
